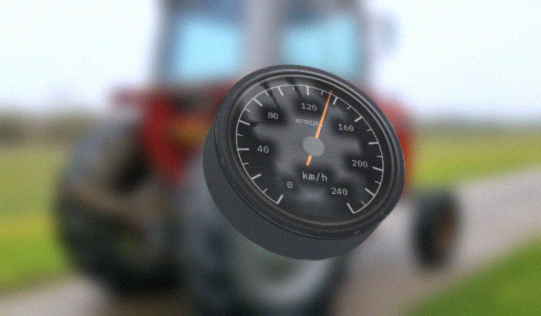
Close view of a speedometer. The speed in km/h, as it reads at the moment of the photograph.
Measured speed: 135 km/h
